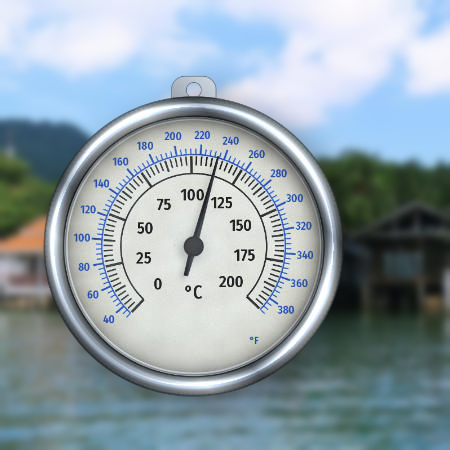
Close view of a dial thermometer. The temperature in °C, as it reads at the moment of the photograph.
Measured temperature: 112.5 °C
